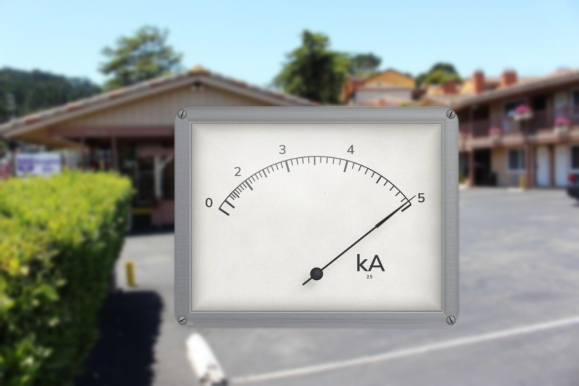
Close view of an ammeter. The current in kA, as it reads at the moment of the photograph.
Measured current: 4.95 kA
